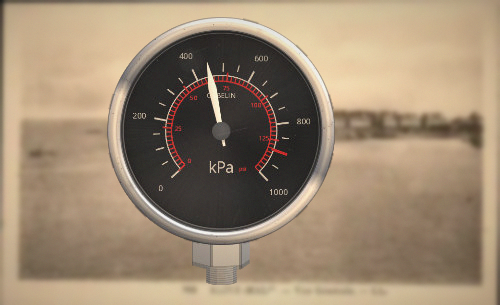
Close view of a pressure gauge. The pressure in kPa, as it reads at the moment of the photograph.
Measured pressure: 450 kPa
